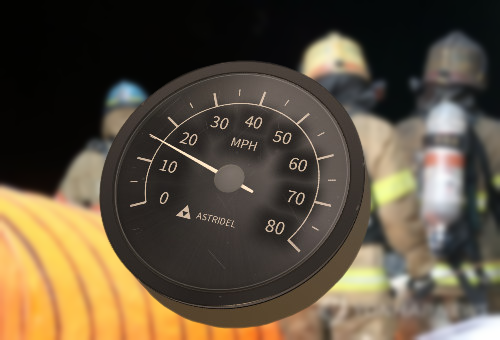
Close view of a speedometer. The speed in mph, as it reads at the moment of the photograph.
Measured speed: 15 mph
